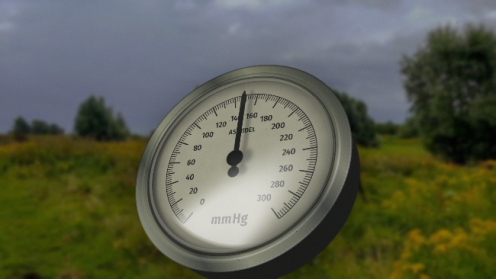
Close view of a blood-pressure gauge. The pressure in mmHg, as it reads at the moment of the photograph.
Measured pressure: 150 mmHg
